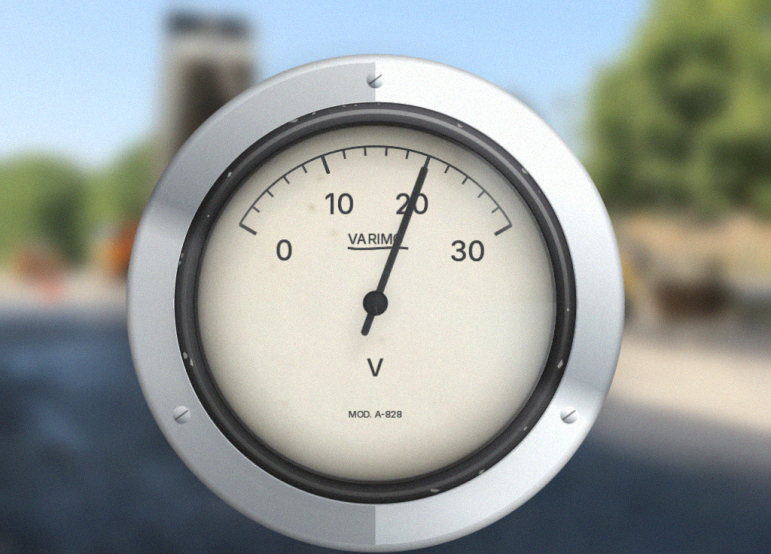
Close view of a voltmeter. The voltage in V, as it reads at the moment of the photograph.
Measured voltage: 20 V
